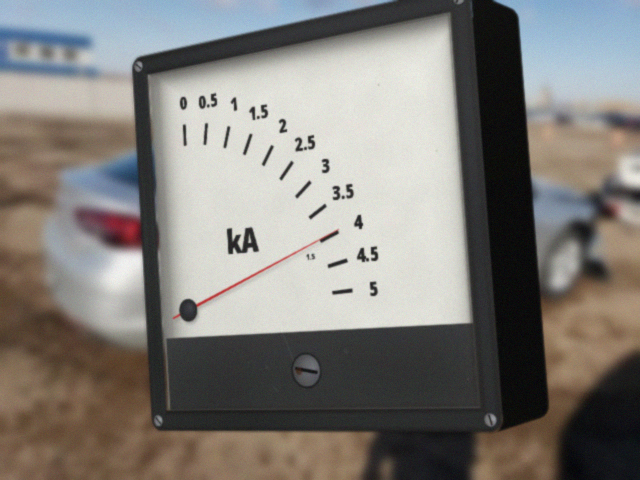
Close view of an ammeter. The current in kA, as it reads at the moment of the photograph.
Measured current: 4 kA
